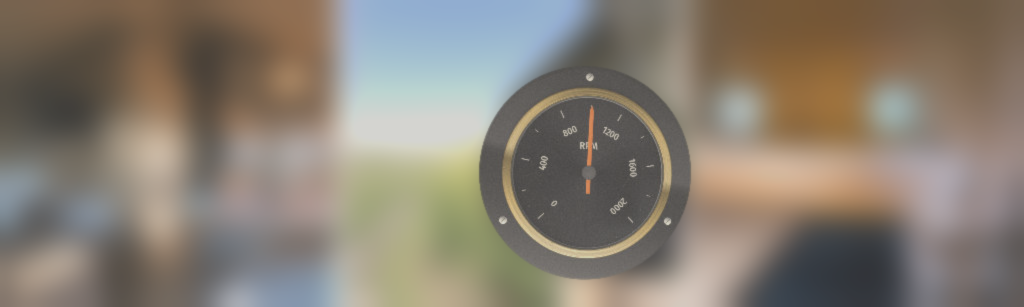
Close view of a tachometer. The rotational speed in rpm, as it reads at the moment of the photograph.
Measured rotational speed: 1000 rpm
